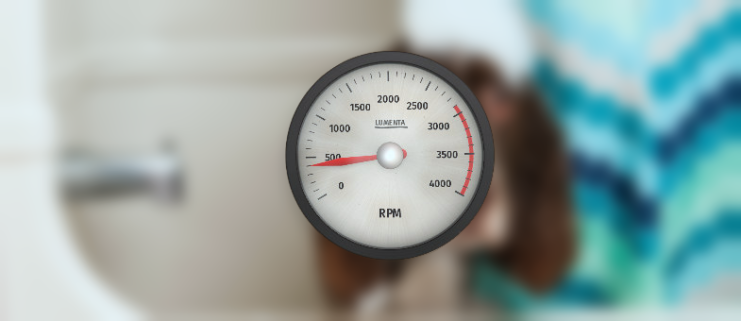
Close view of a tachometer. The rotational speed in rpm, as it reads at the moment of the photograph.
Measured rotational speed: 400 rpm
